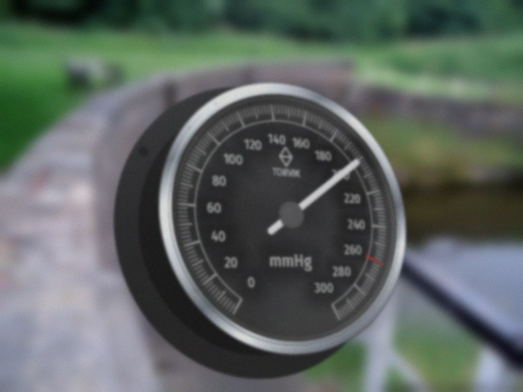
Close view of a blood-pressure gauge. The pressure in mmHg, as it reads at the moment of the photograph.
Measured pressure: 200 mmHg
